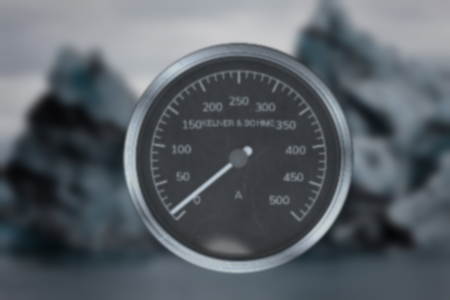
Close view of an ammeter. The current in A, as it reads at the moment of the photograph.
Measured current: 10 A
